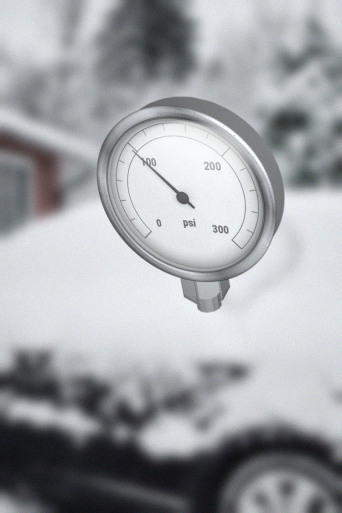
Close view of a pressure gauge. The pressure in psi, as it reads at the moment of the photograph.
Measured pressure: 100 psi
